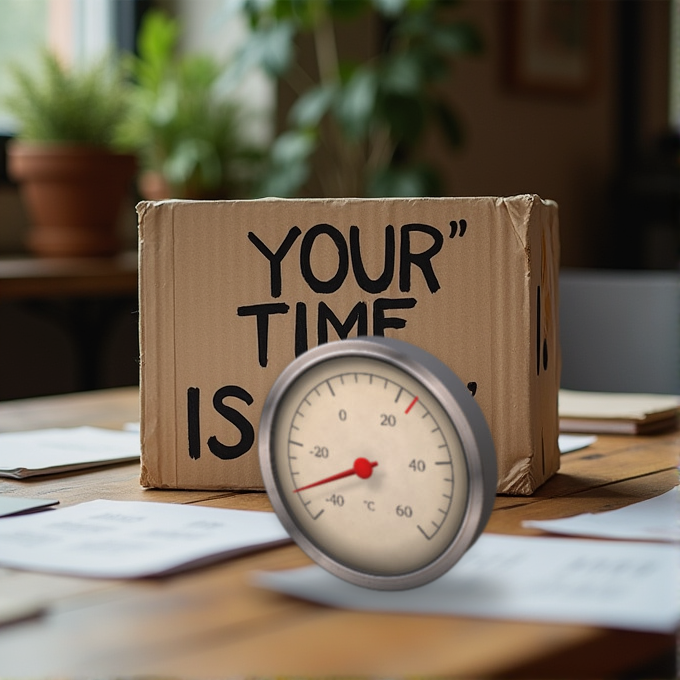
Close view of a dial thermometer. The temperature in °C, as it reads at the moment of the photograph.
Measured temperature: -32 °C
